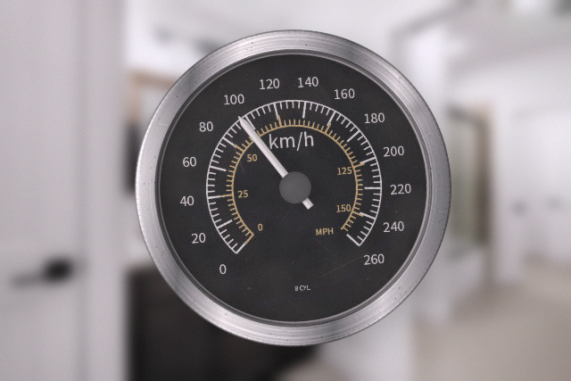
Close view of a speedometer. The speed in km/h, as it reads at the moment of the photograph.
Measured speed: 96 km/h
